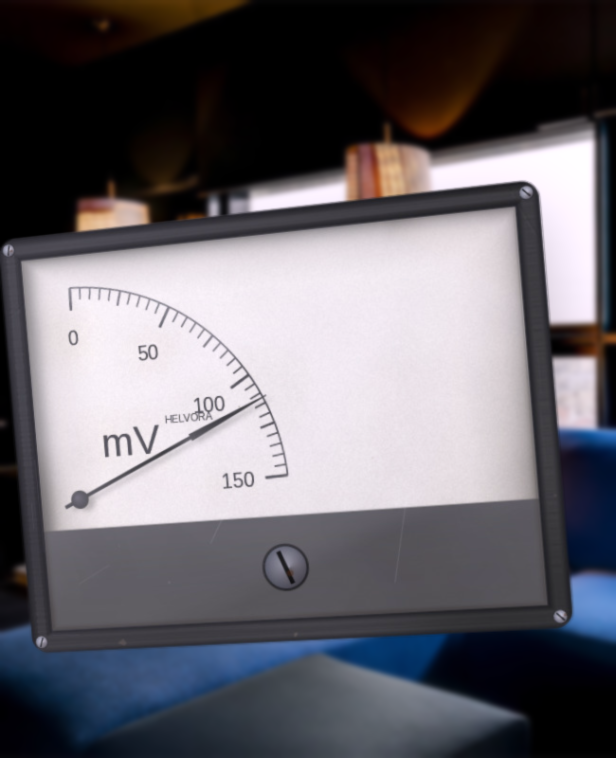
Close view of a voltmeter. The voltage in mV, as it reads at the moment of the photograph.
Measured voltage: 112.5 mV
